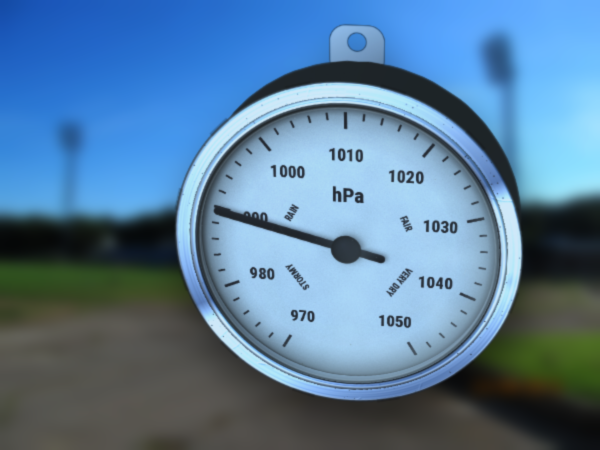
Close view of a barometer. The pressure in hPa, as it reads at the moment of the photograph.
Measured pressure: 990 hPa
